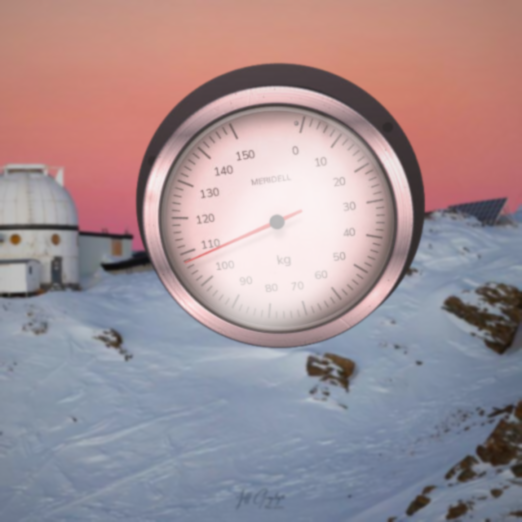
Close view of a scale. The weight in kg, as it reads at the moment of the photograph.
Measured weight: 108 kg
